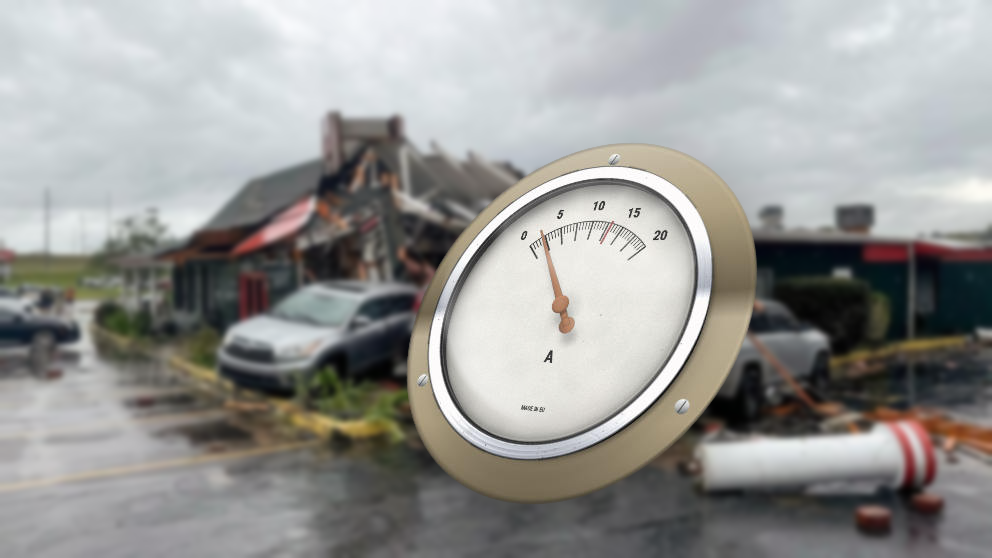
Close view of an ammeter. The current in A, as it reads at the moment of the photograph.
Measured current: 2.5 A
